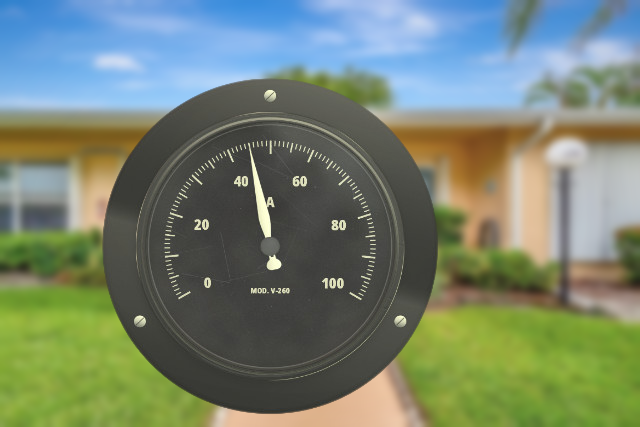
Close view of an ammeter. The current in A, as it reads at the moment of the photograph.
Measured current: 45 A
